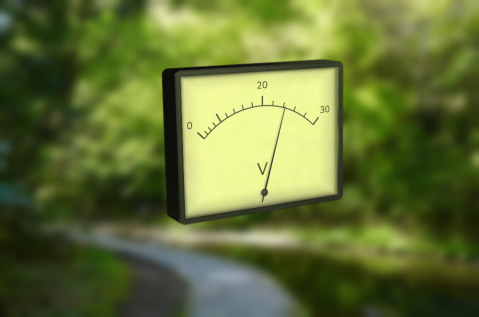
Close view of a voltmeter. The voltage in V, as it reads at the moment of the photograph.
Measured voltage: 24 V
